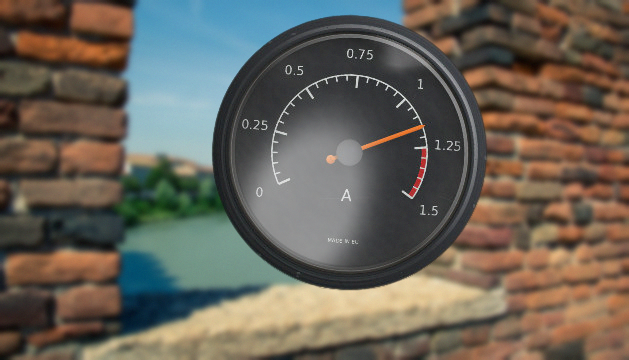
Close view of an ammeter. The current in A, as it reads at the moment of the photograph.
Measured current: 1.15 A
